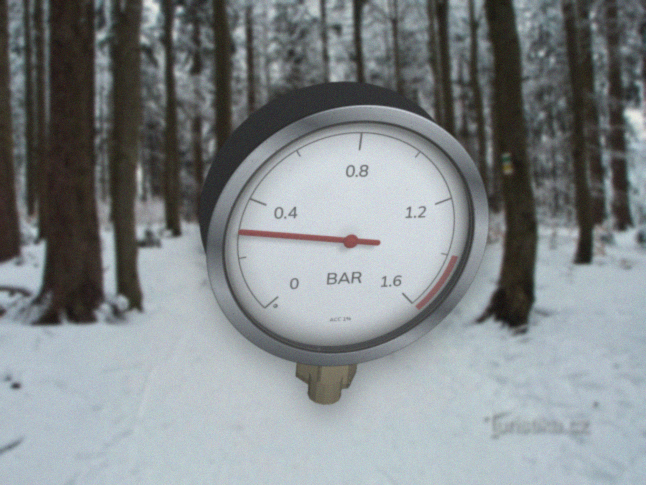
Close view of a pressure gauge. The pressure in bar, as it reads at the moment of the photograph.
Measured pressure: 0.3 bar
